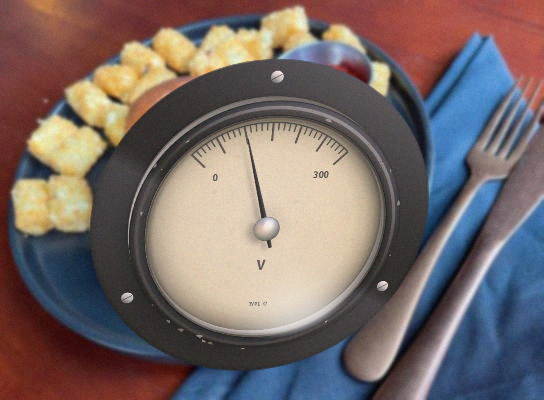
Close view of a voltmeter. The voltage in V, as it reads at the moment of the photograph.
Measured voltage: 100 V
